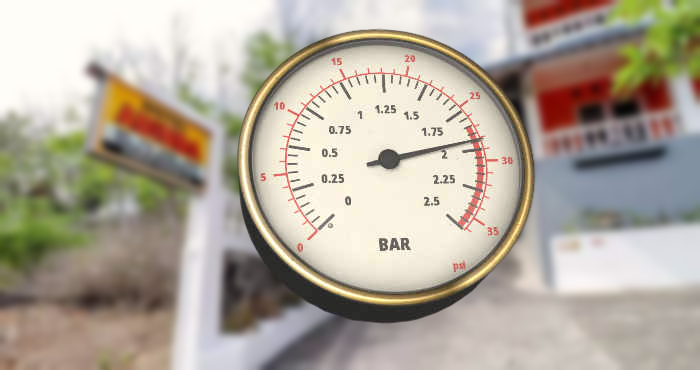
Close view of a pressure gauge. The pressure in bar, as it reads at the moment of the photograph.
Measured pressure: 1.95 bar
